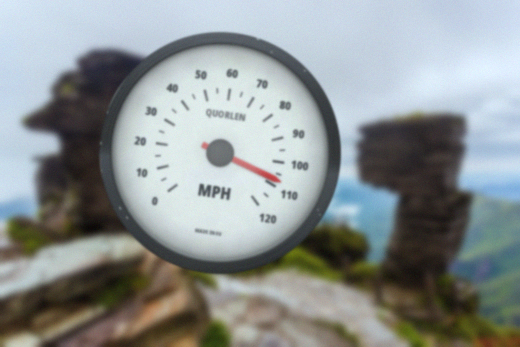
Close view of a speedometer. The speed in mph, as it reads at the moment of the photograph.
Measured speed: 107.5 mph
